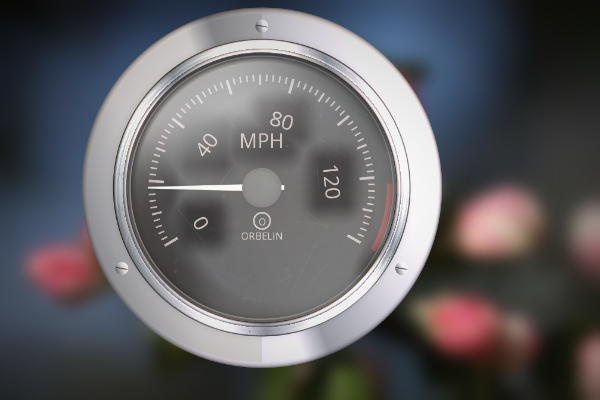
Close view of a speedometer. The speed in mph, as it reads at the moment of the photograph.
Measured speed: 18 mph
